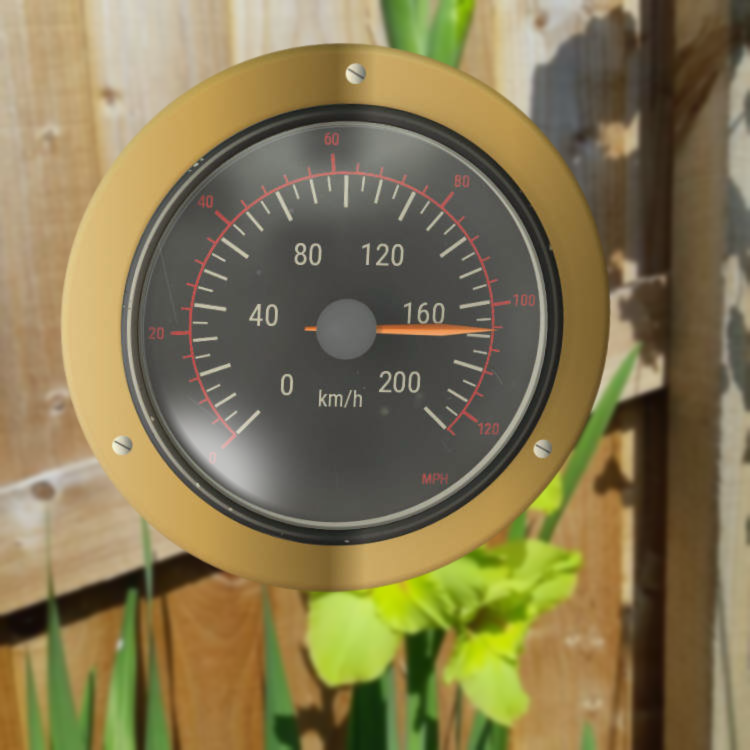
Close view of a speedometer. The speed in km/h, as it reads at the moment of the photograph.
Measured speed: 167.5 km/h
